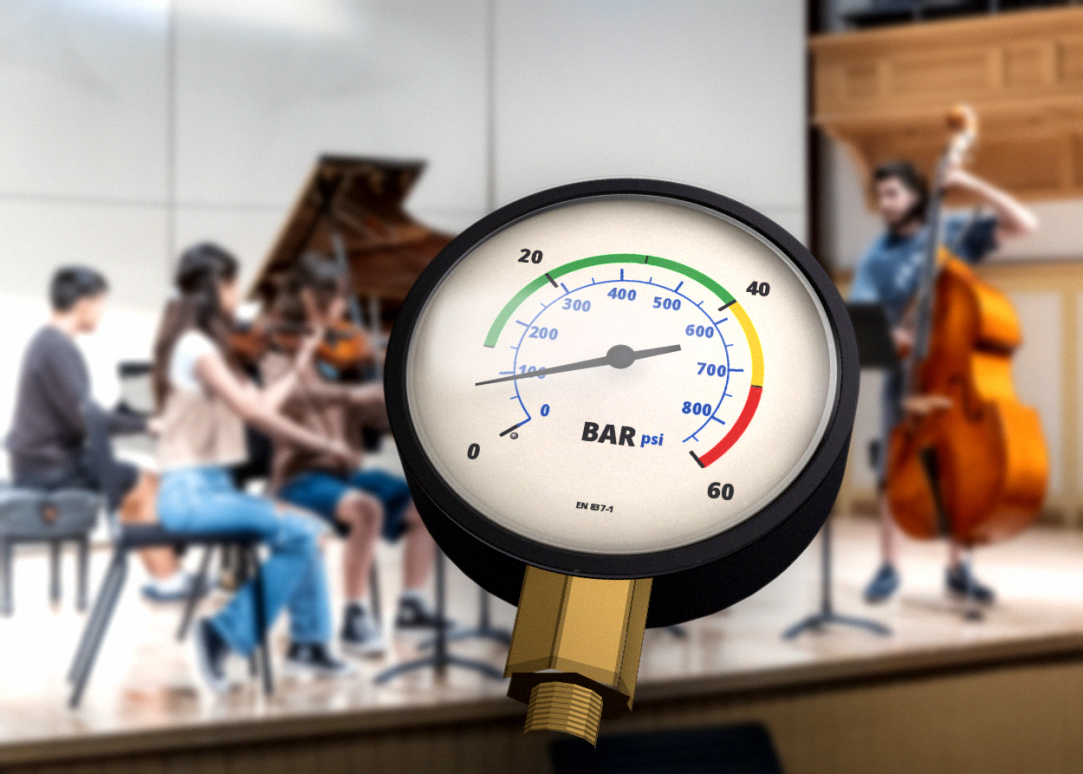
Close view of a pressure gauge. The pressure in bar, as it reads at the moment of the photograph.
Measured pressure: 5 bar
